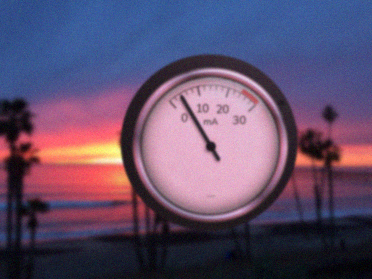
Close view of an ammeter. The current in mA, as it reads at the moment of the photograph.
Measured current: 4 mA
